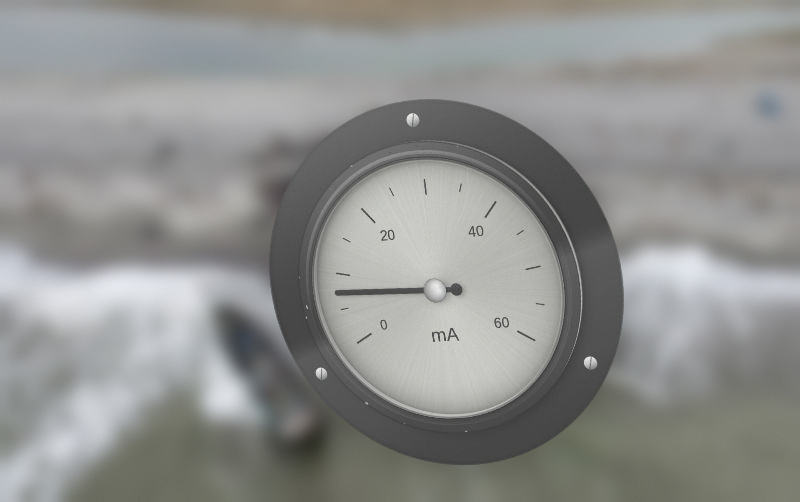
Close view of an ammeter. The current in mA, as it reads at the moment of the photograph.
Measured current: 7.5 mA
